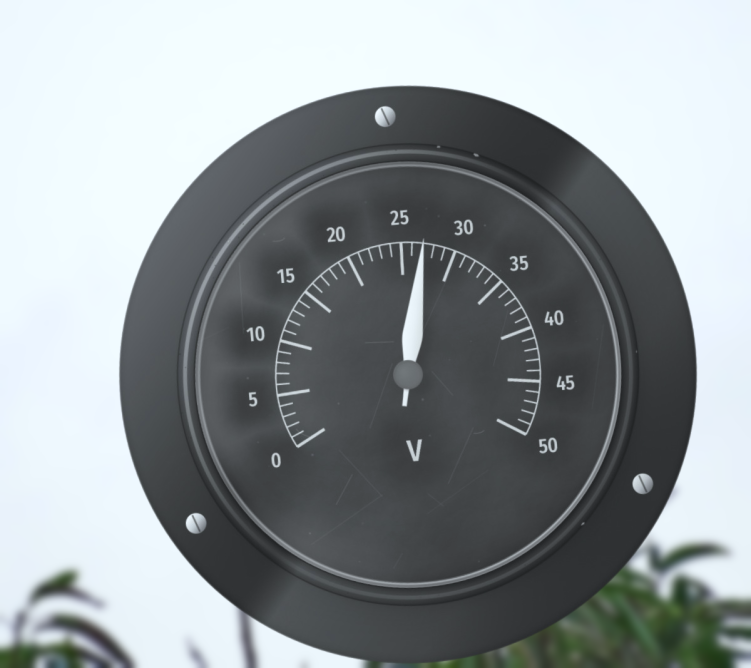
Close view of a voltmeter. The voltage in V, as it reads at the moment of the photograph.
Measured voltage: 27 V
